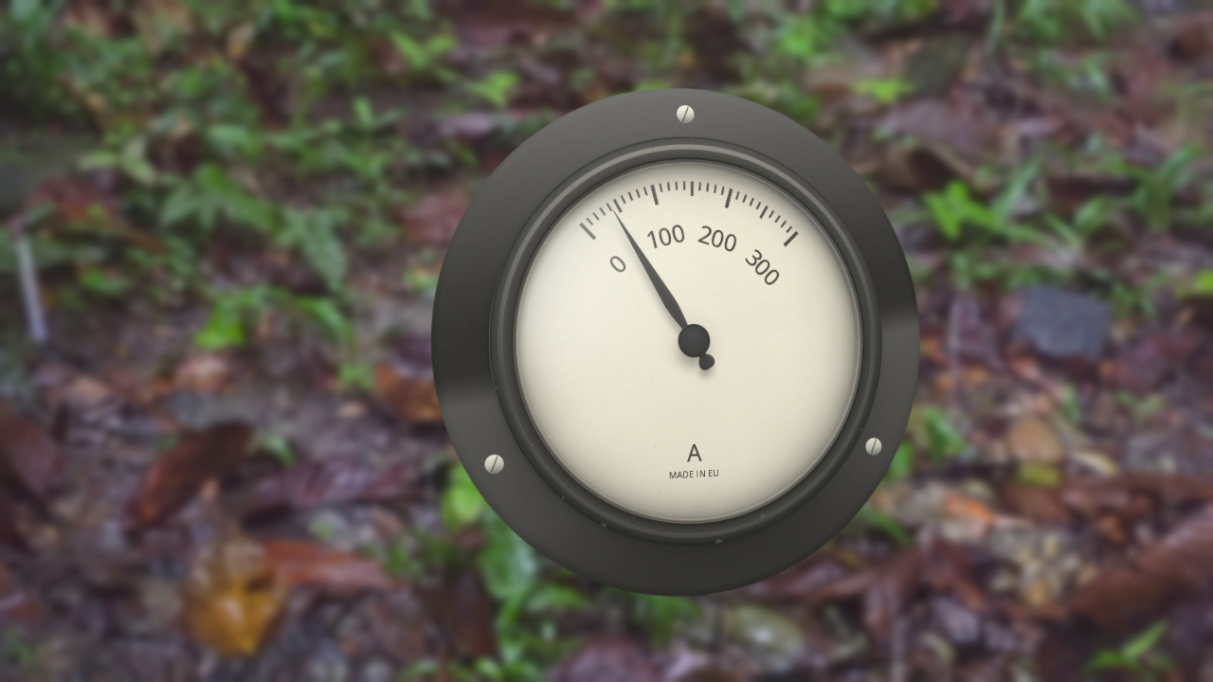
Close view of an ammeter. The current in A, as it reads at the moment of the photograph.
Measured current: 40 A
